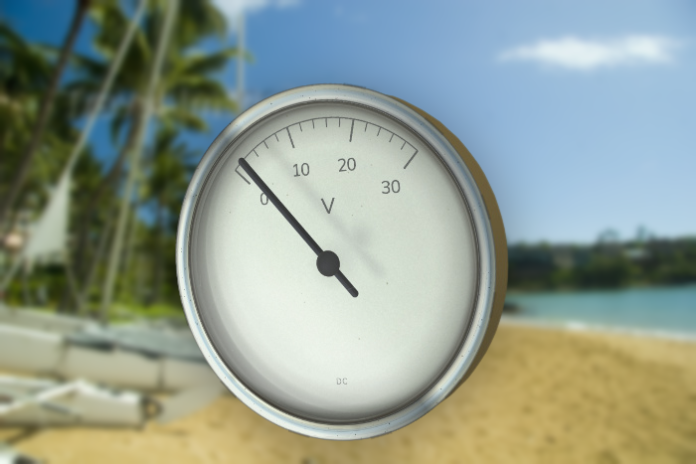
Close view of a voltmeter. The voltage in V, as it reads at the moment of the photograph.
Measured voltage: 2 V
